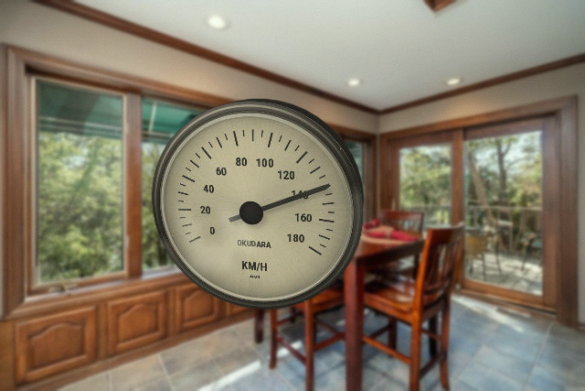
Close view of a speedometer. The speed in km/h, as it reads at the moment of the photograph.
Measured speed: 140 km/h
